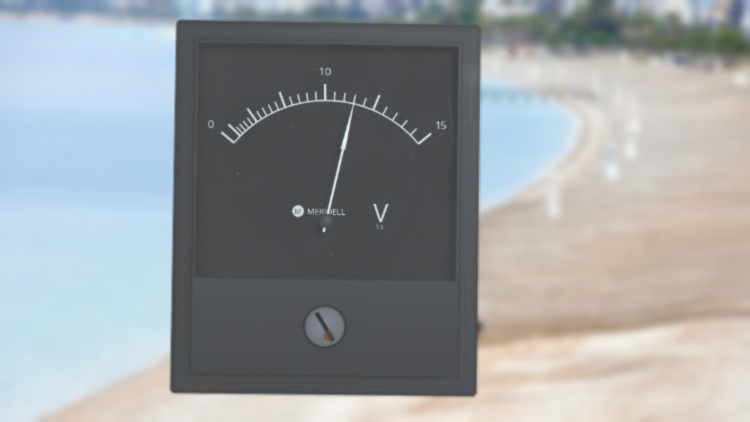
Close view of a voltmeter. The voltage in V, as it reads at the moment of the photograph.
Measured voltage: 11.5 V
